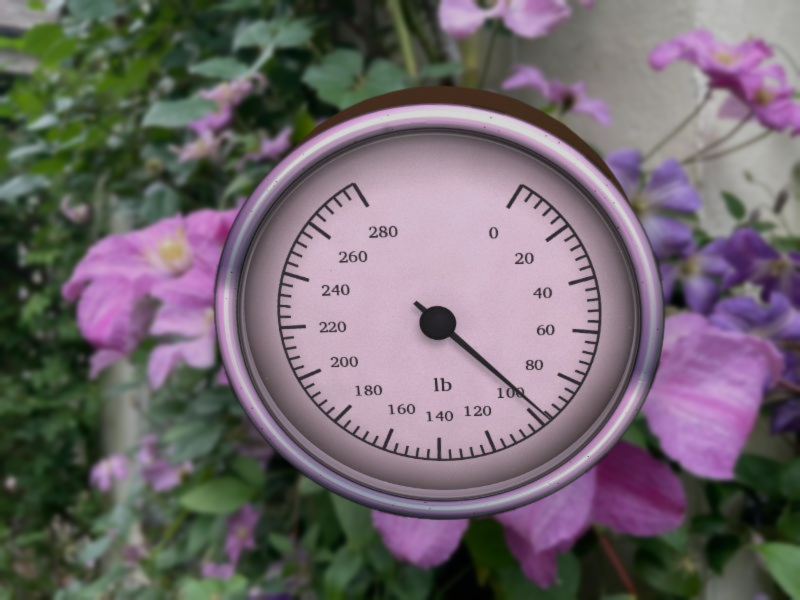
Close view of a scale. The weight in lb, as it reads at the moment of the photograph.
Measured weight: 96 lb
